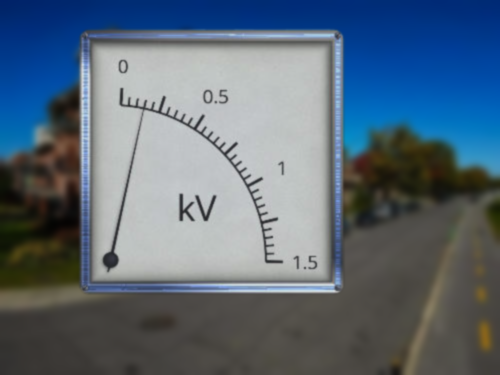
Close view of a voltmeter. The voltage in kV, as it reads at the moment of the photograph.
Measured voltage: 0.15 kV
